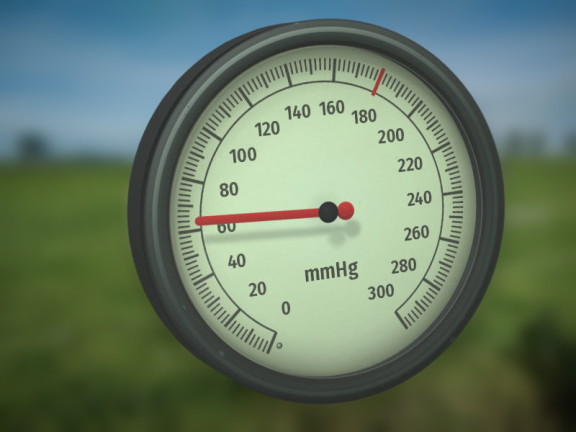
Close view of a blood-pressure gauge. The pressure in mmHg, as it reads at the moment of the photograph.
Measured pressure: 64 mmHg
